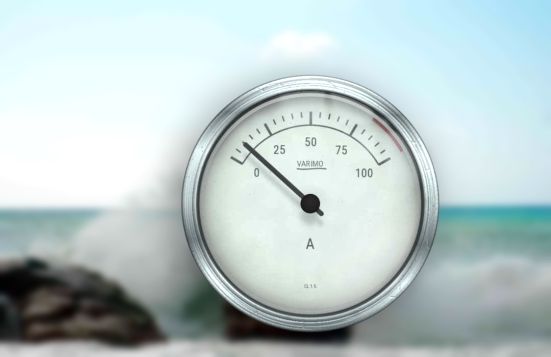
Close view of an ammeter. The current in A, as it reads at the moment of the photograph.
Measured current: 10 A
